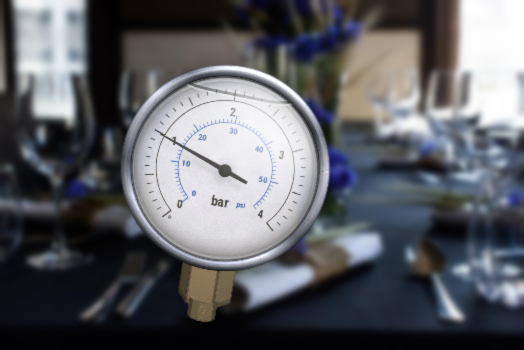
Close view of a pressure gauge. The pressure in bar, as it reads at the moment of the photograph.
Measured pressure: 1 bar
